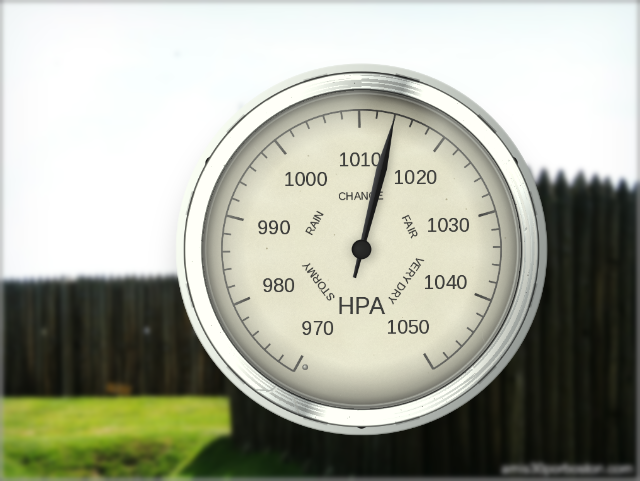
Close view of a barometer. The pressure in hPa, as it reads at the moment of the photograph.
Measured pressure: 1014 hPa
